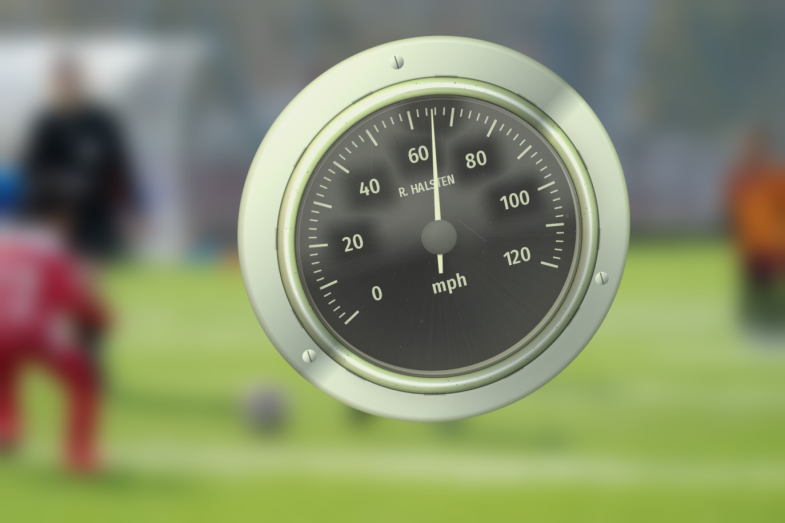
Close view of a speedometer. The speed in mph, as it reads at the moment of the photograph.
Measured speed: 65 mph
